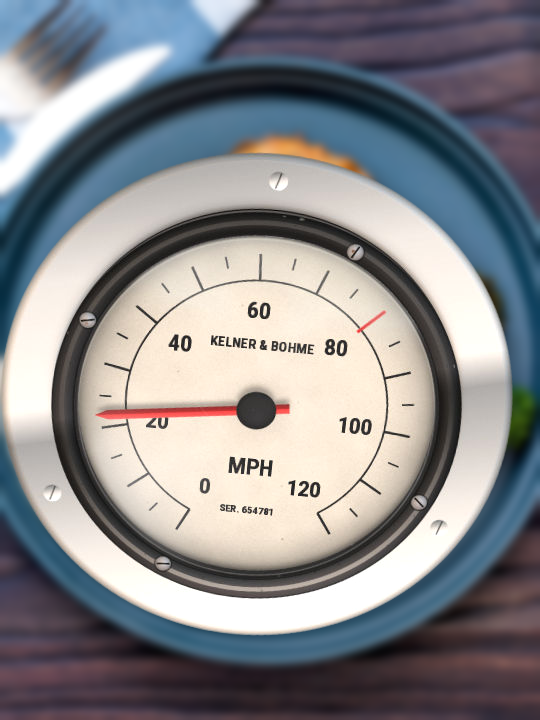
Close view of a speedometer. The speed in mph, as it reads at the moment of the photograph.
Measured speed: 22.5 mph
